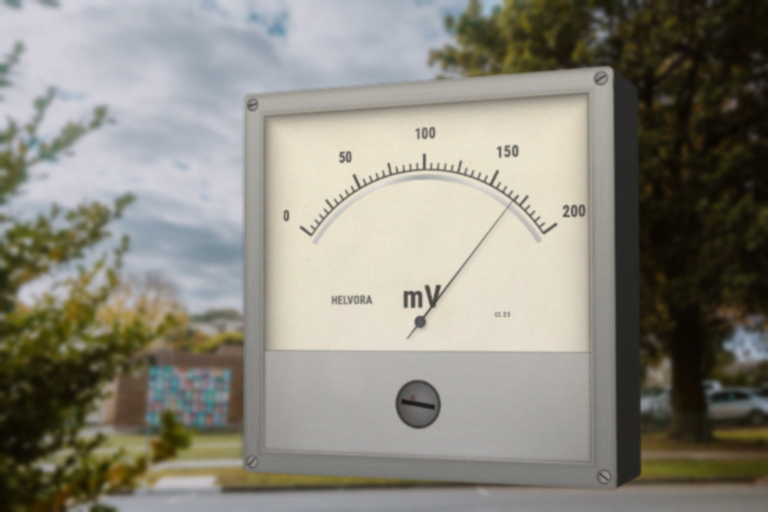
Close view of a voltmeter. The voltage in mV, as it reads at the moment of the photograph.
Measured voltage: 170 mV
